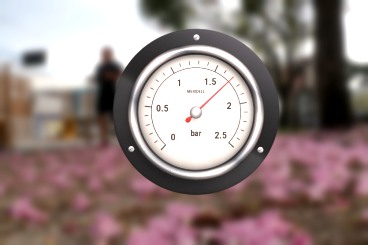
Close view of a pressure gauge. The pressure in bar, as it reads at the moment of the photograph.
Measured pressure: 1.7 bar
